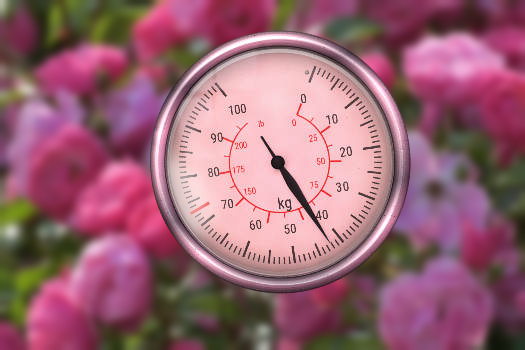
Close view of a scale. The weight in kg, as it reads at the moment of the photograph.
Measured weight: 42 kg
